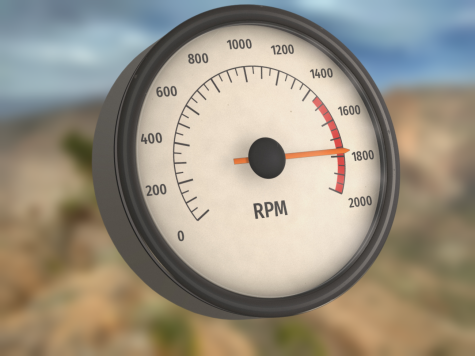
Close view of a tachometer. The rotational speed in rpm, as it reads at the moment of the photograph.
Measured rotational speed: 1775 rpm
